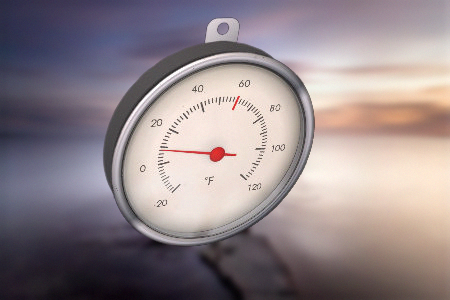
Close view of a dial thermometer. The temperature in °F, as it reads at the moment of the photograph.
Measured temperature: 10 °F
